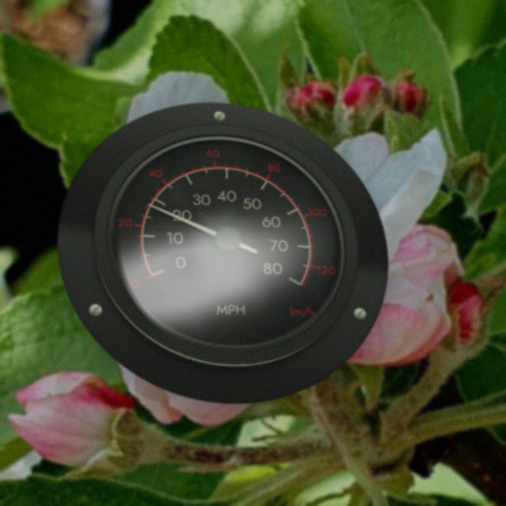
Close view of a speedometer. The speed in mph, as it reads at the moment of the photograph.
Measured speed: 17.5 mph
